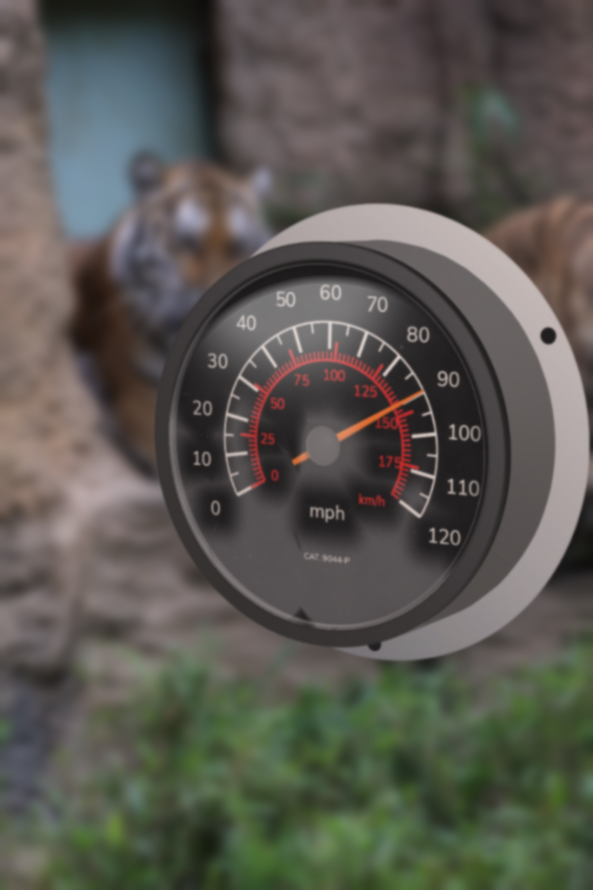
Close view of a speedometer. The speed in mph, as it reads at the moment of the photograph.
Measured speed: 90 mph
